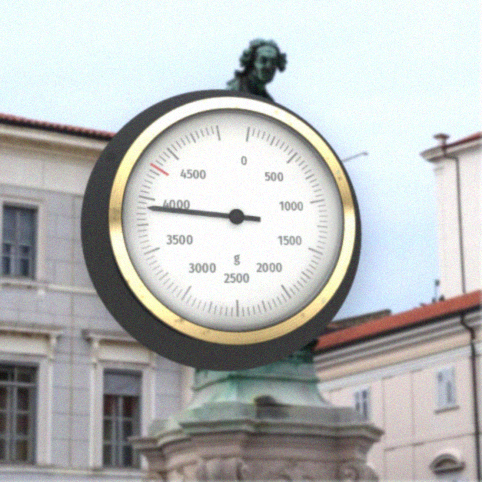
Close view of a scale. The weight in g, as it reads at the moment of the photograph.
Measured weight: 3900 g
